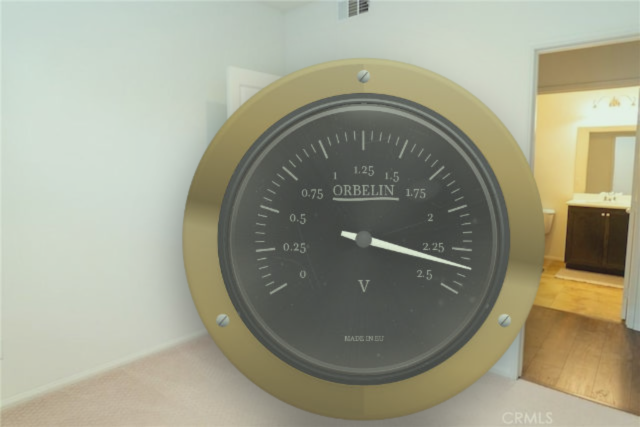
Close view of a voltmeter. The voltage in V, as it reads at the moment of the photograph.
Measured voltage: 2.35 V
